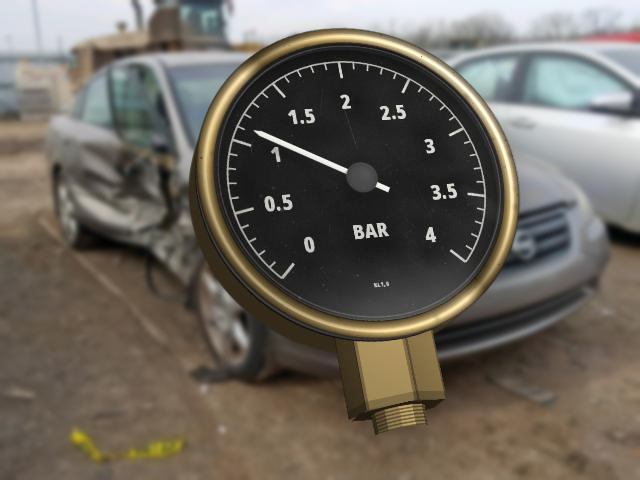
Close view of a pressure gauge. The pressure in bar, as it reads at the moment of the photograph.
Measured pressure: 1.1 bar
